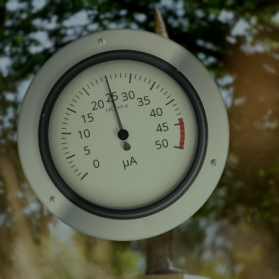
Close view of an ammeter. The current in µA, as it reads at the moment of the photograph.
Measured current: 25 µA
